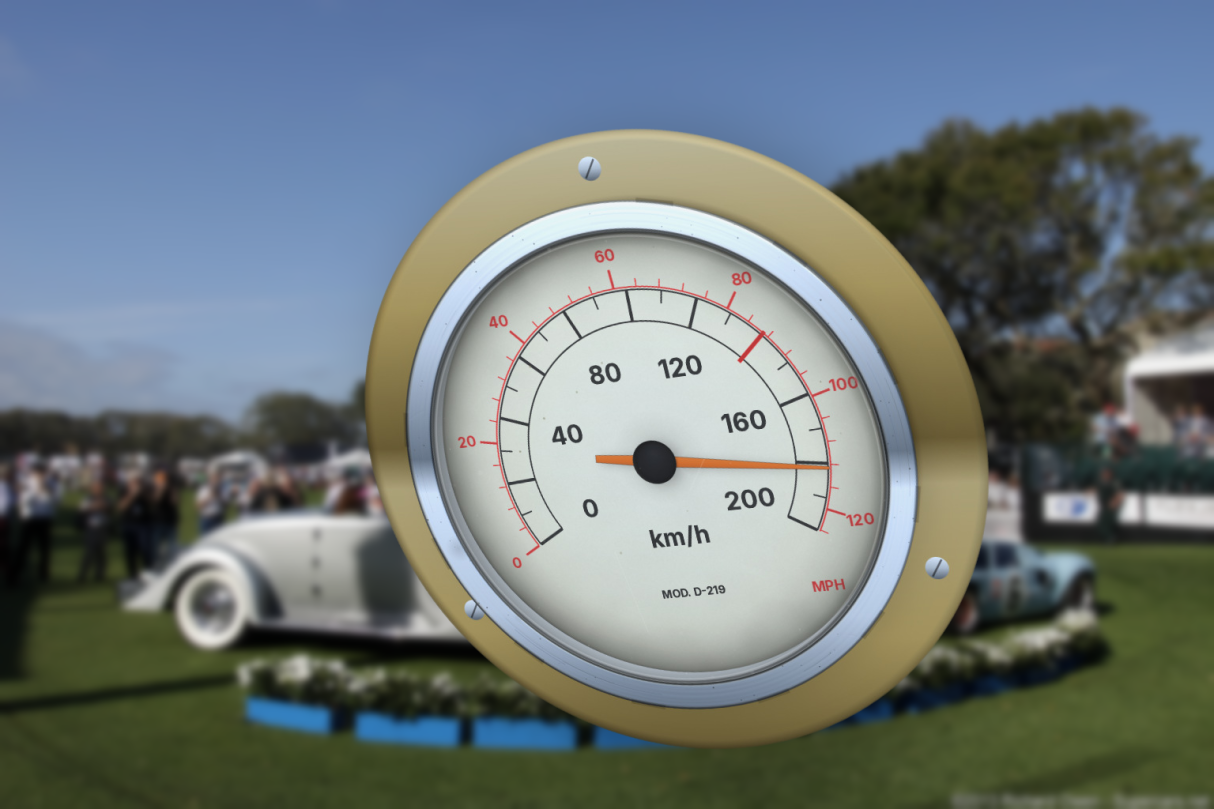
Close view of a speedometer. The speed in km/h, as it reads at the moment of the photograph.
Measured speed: 180 km/h
